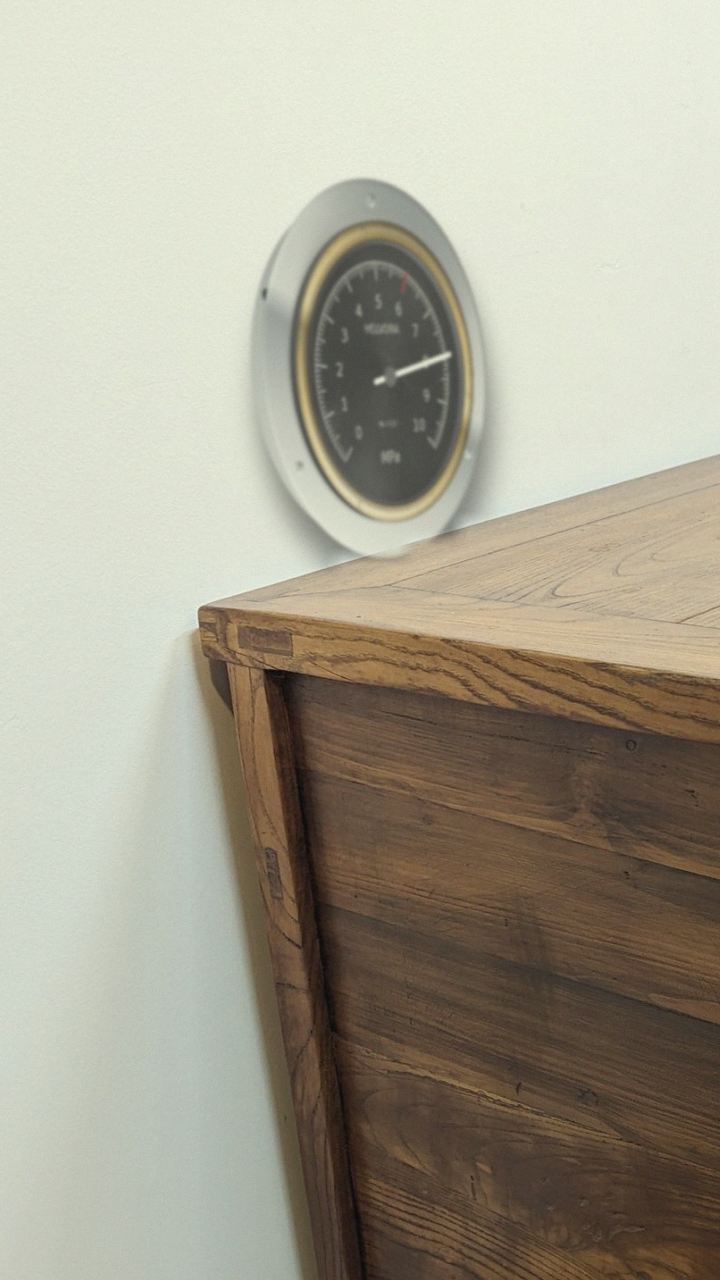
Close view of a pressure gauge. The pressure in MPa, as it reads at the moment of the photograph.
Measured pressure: 8 MPa
